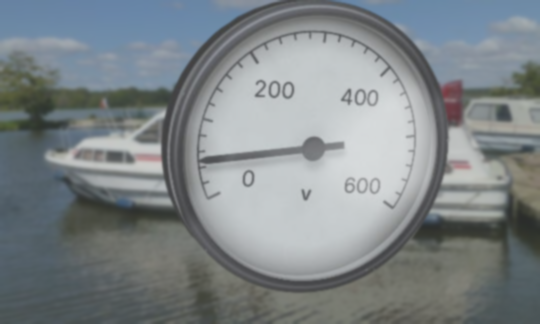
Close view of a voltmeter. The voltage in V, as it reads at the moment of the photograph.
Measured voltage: 50 V
